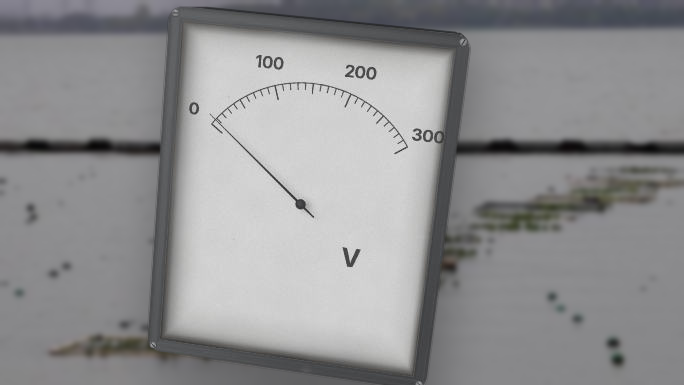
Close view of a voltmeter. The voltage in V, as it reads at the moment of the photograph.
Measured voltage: 10 V
